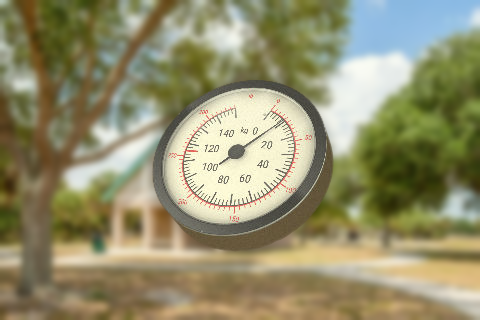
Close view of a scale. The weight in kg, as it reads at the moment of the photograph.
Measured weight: 10 kg
